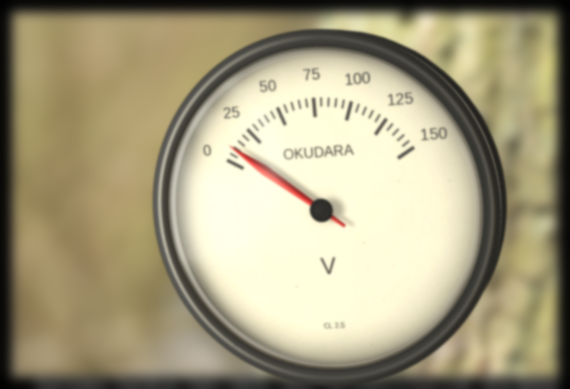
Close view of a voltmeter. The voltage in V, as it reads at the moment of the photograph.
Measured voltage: 10 V
